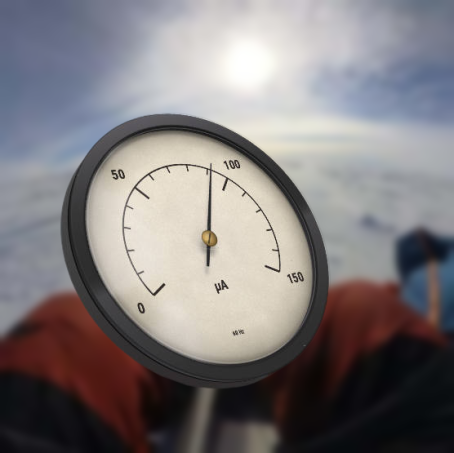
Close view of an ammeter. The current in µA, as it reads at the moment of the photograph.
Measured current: 90 µA
